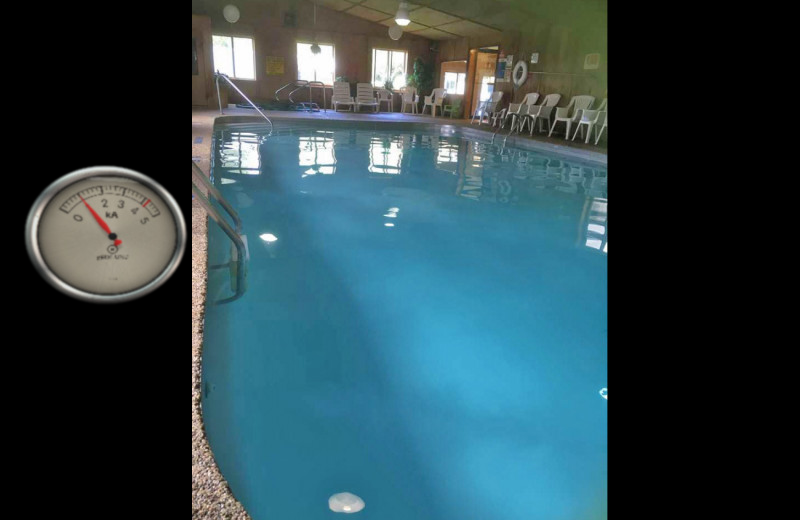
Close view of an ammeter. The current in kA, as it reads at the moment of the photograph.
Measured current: 1 kA
